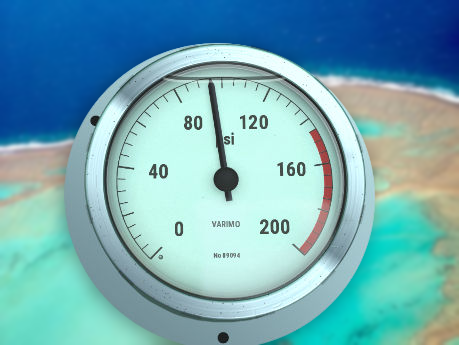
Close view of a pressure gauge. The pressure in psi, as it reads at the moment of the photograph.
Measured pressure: 95 psi
